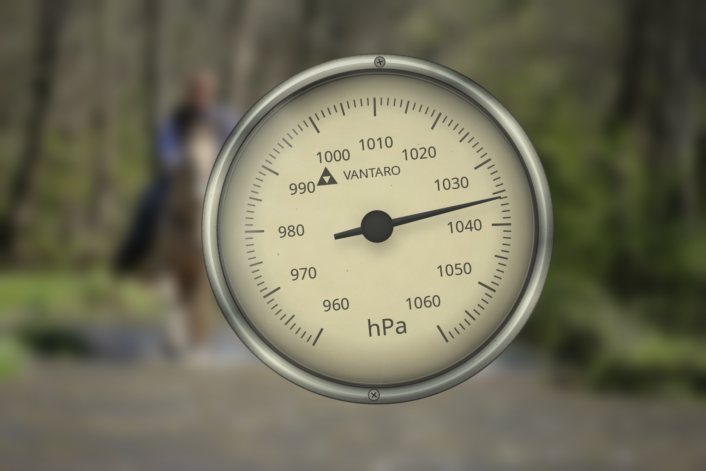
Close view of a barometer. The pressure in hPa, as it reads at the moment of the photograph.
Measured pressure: 1036 hPa
